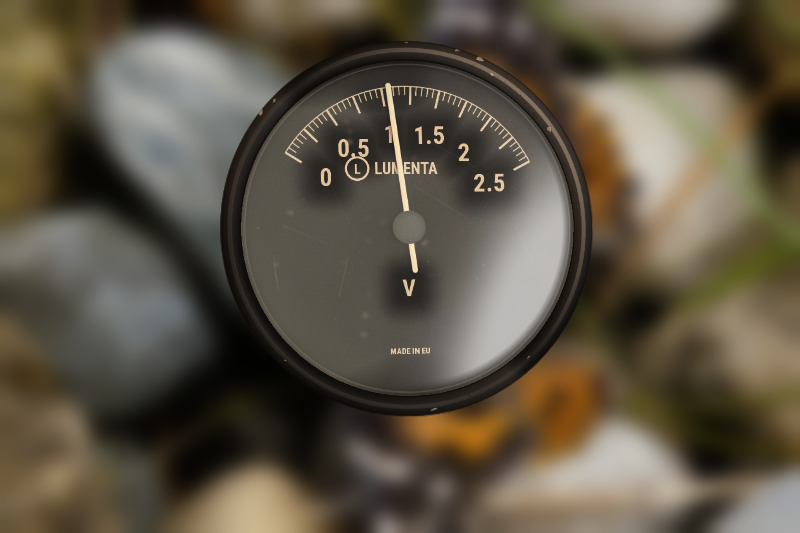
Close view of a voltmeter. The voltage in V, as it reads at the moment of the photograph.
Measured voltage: 1.05 V
